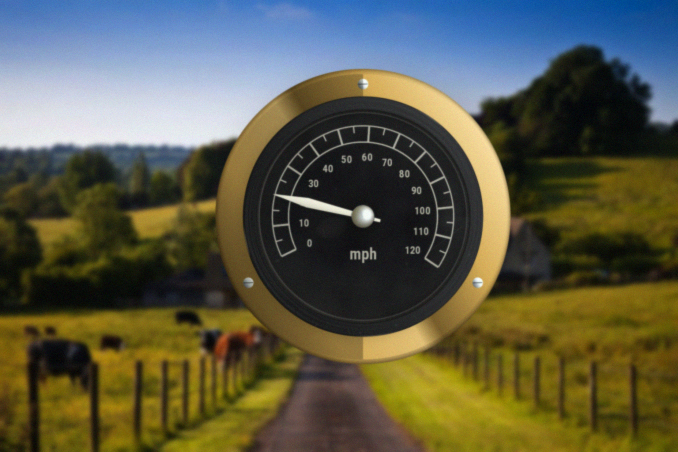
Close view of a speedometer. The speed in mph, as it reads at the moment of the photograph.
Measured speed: 20 mph
